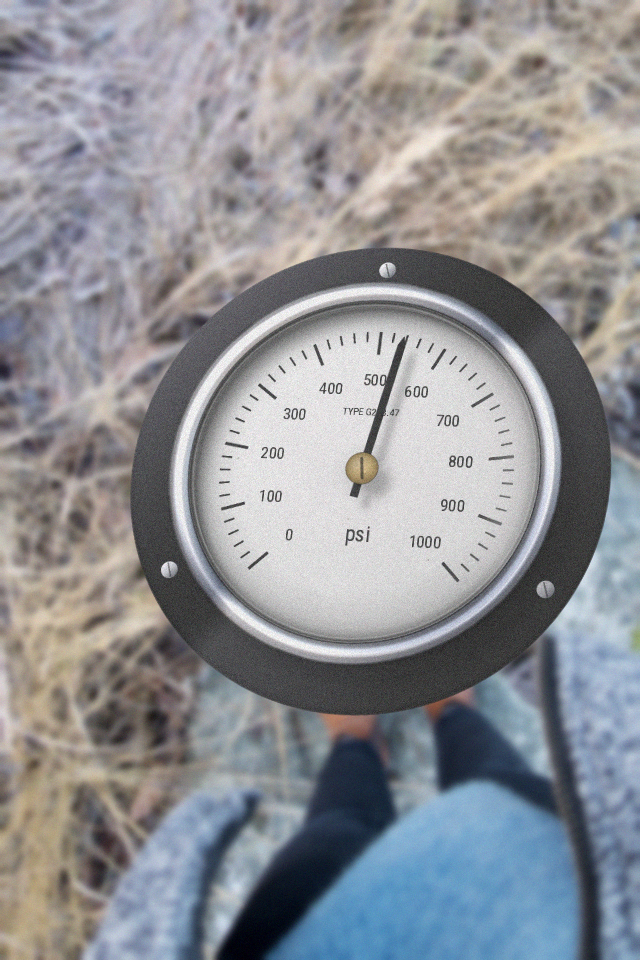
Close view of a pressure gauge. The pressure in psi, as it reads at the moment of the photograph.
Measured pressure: 540 psi
